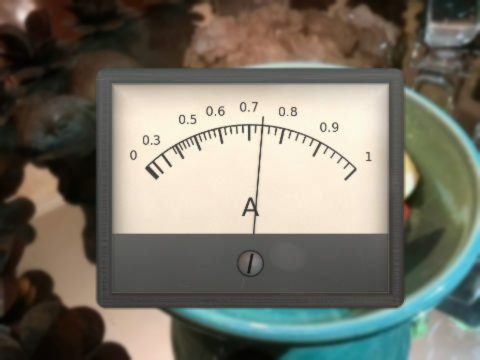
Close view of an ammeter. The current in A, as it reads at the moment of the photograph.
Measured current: 0.74 A
